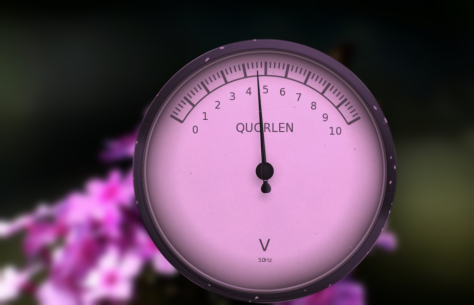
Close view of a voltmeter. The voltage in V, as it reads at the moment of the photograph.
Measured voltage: 4.6 V
